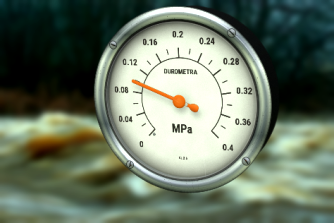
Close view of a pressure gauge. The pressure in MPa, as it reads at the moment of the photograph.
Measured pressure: 0.1 MPa
